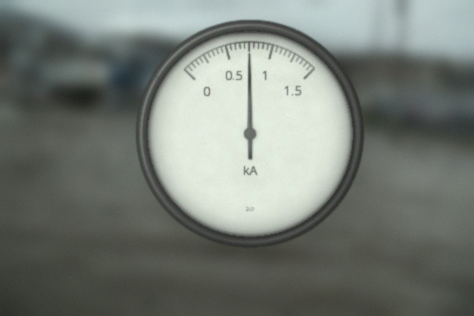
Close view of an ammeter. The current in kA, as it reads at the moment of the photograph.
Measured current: 0.75 kA
